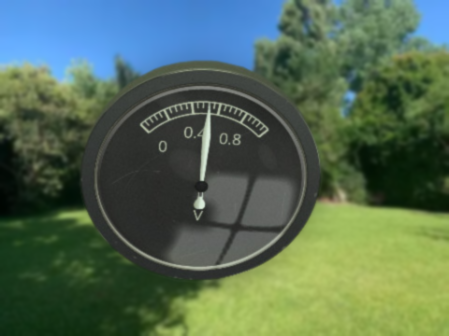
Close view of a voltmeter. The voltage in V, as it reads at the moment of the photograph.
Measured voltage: 0.52 V
